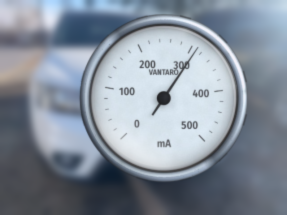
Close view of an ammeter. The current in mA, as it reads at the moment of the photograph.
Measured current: 310 mA
